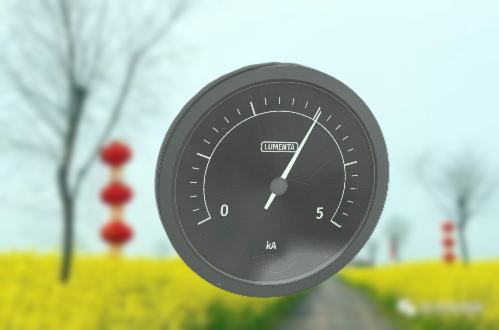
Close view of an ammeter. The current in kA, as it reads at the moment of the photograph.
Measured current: 3 kA
